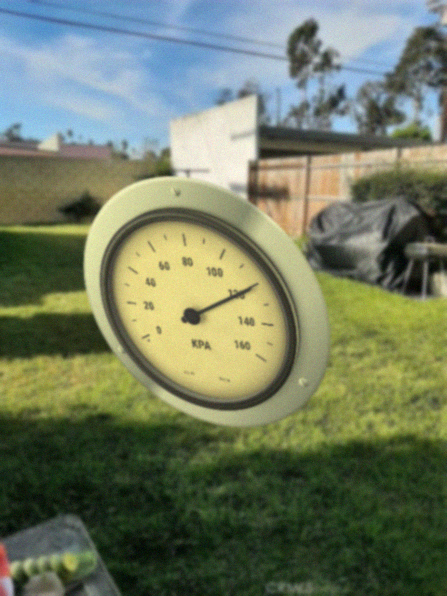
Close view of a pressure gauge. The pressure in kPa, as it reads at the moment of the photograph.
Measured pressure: 120 kPa
